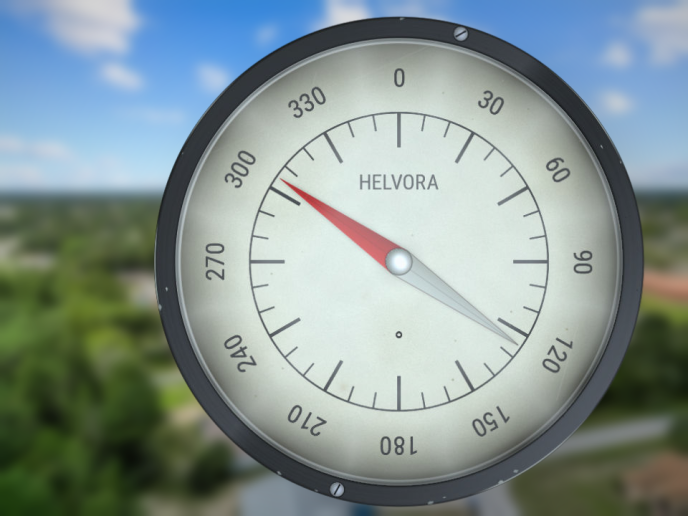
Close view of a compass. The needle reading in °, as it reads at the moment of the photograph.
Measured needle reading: 305 °
